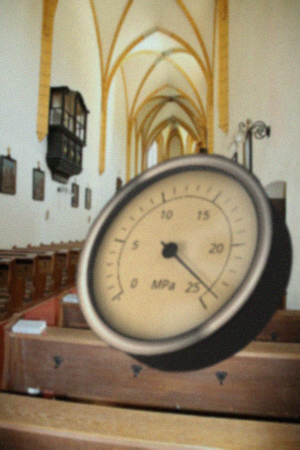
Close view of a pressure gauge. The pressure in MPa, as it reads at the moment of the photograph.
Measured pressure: 24 MPa
